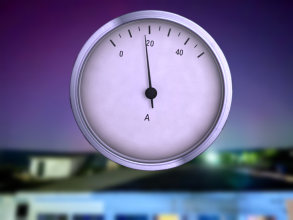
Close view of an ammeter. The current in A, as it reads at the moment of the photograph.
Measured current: 17.5 A
